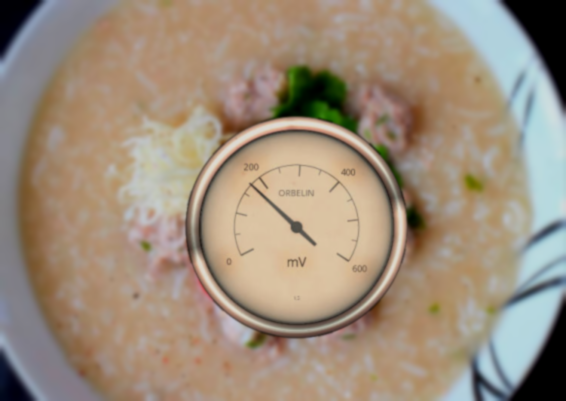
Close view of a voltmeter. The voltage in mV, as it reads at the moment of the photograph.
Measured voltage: 175 mV
